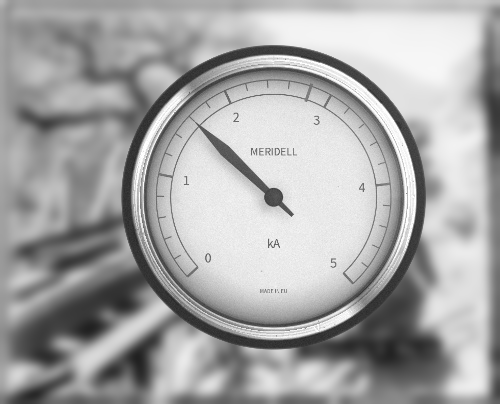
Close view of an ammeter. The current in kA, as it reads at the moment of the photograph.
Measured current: 1.6 kA
